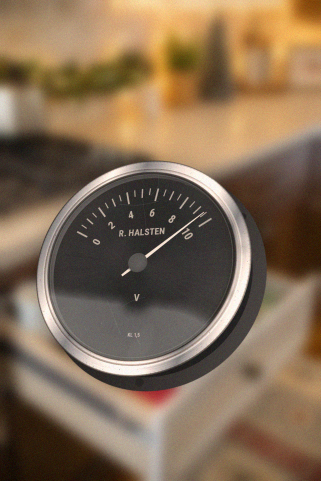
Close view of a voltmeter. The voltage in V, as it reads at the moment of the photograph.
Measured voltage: 9.5 V
